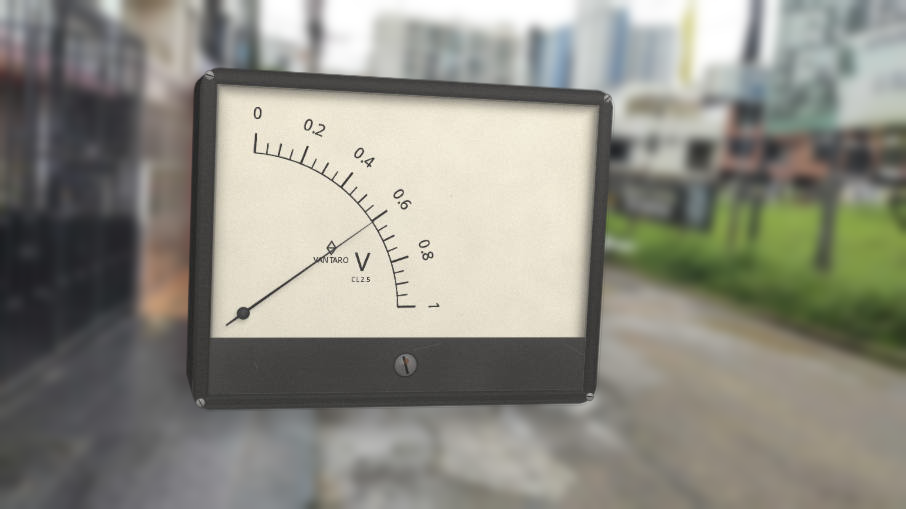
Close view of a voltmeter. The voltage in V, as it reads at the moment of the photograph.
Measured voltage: 0.6 V
